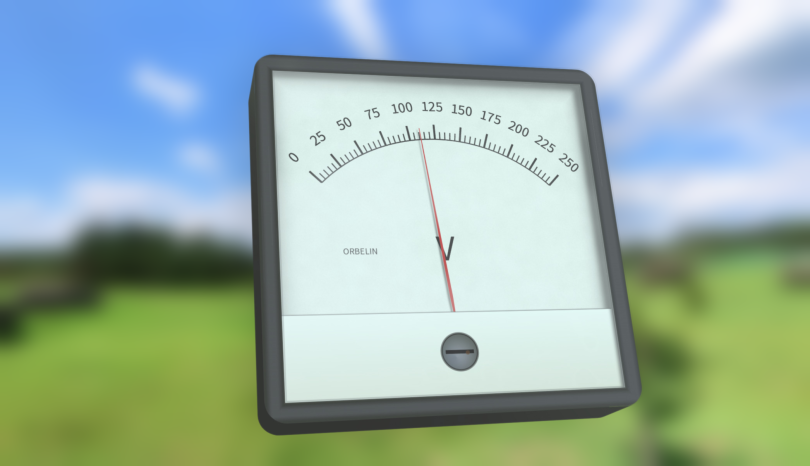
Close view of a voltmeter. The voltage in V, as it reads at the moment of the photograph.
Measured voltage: 110 V
